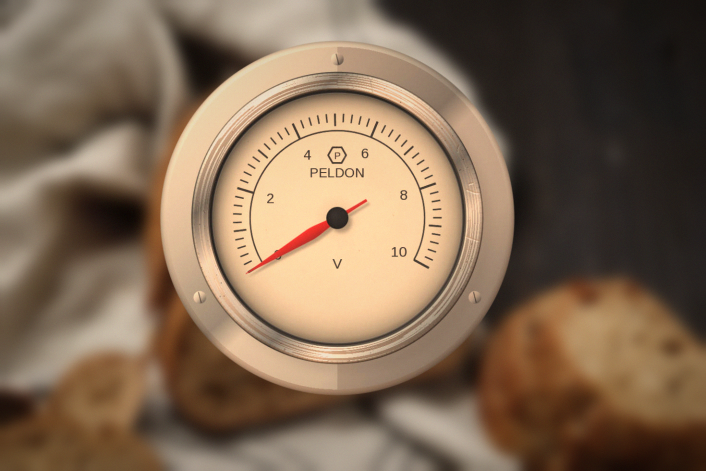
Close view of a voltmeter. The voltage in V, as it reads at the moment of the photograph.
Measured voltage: 0 V
